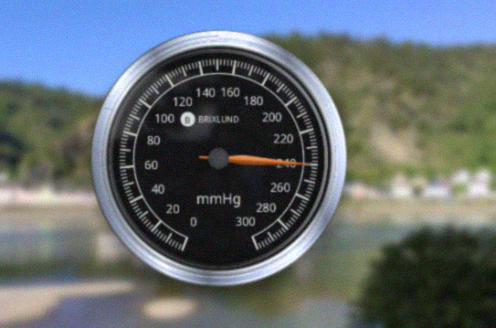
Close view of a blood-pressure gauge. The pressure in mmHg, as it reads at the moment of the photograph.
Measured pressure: 240 mmHg
